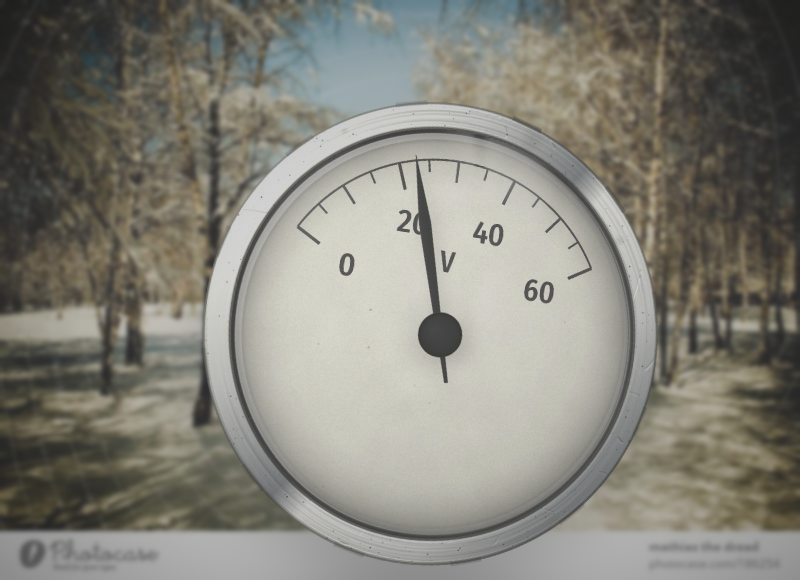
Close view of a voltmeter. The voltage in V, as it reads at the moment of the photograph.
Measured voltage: 22.5 V
